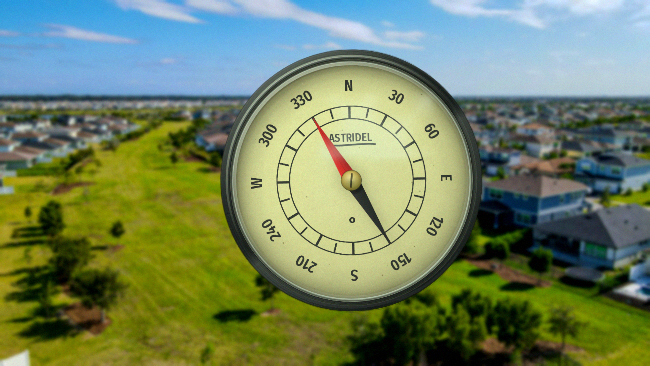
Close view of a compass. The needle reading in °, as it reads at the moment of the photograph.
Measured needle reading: 330 °
